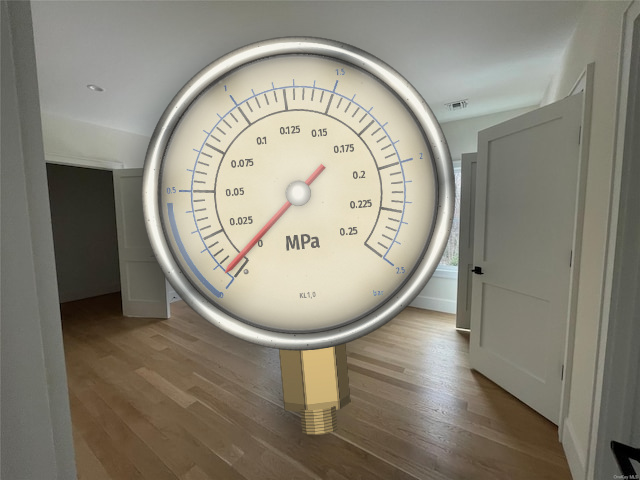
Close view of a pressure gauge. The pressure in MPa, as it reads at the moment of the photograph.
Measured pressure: 0.005 MPa
